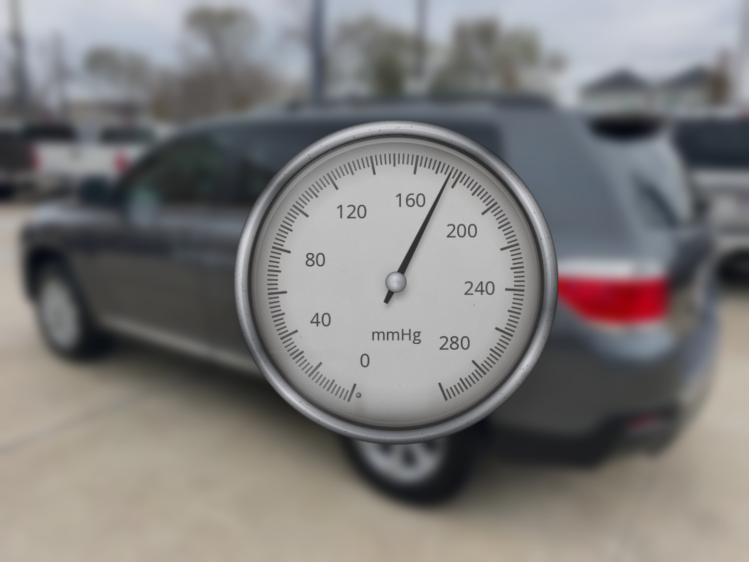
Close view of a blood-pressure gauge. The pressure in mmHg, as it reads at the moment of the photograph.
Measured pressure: 176 mmHg
